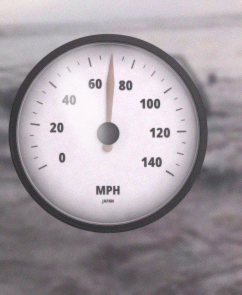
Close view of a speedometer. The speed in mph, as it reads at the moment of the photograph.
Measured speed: 70 mph
